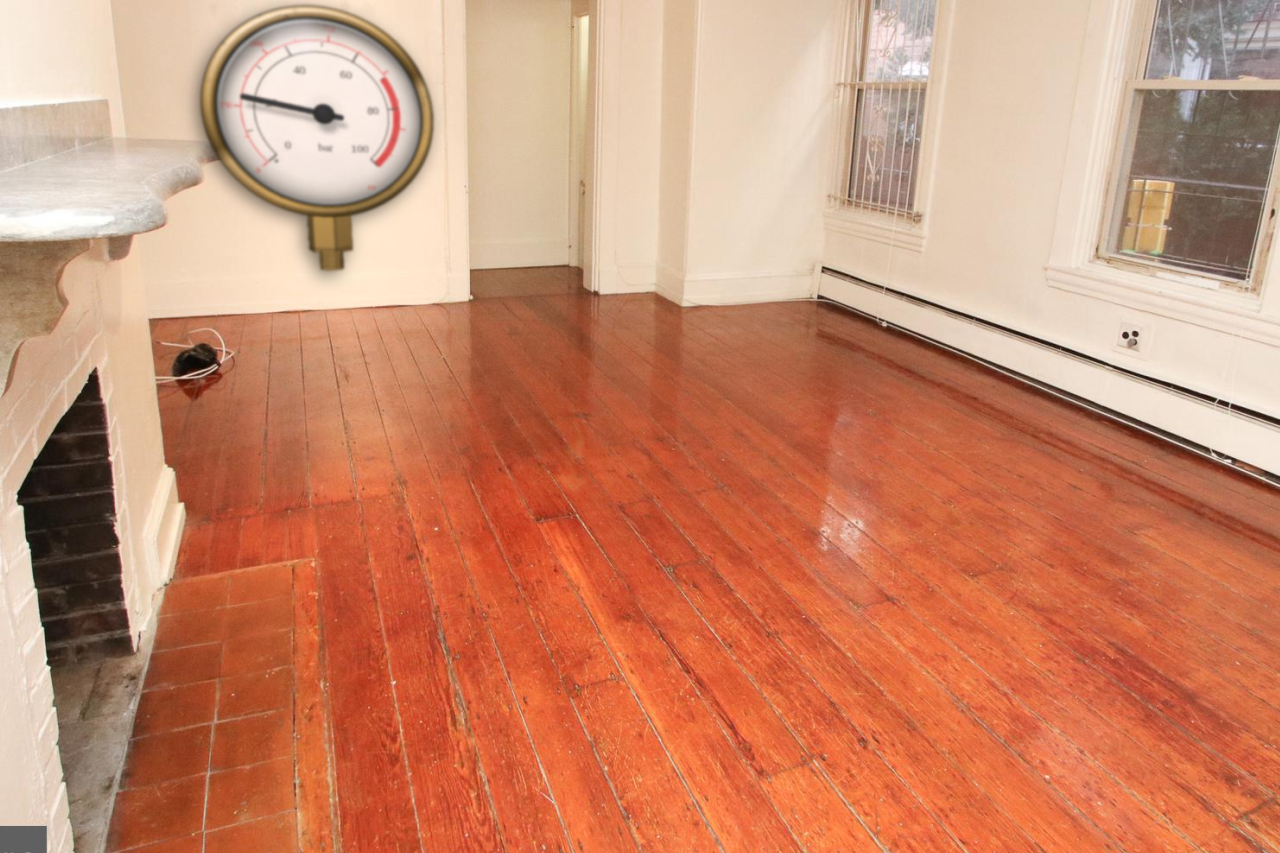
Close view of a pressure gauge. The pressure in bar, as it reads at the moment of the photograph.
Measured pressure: 20 bar
